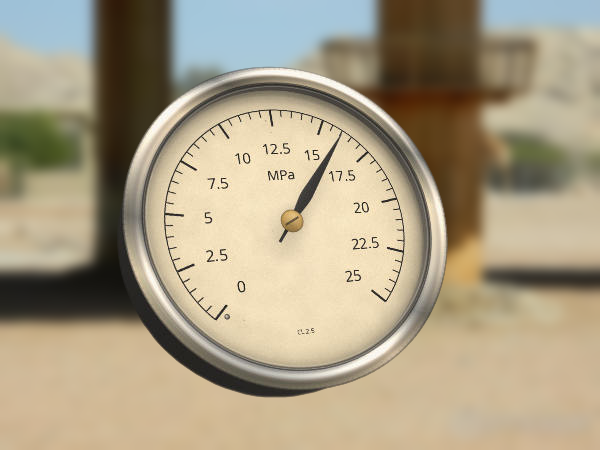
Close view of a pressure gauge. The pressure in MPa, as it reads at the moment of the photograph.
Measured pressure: 16 MPa
